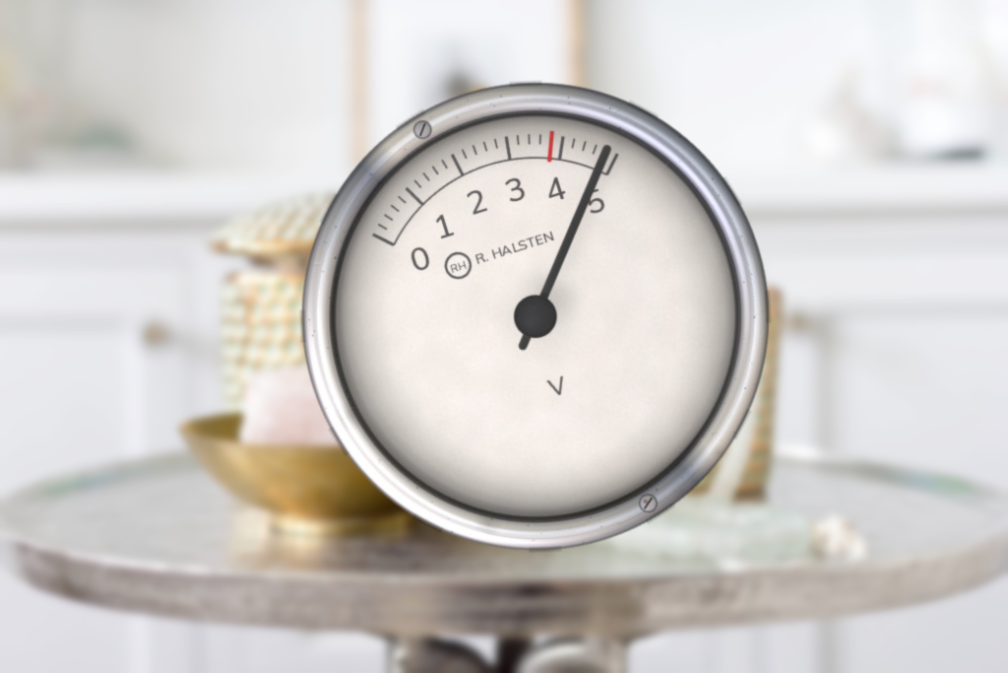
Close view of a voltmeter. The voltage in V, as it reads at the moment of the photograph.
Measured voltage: 4.8 V
